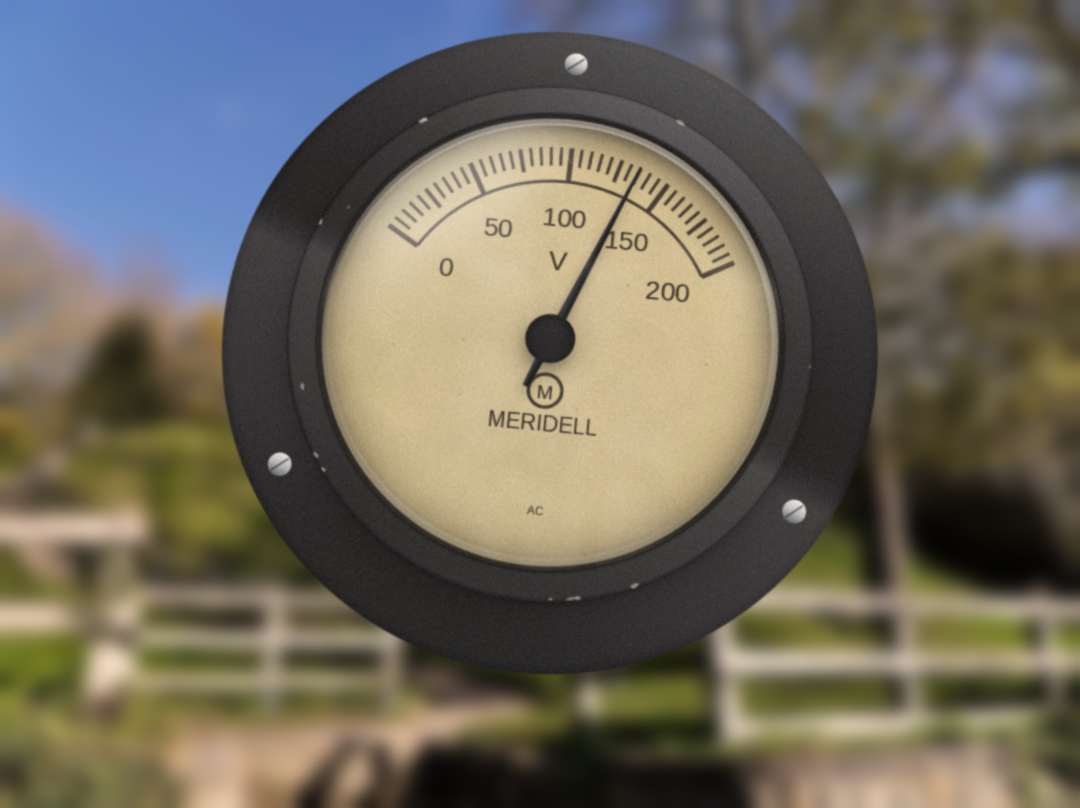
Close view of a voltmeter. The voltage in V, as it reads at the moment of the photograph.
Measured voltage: 135 V
